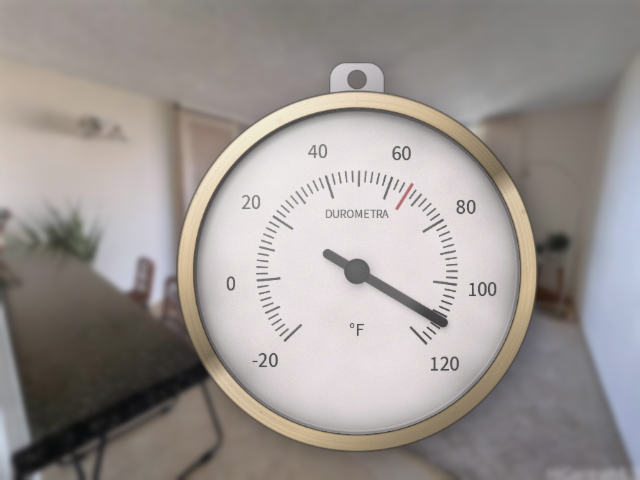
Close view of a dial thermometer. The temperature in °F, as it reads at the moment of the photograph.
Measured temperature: 112 °F
